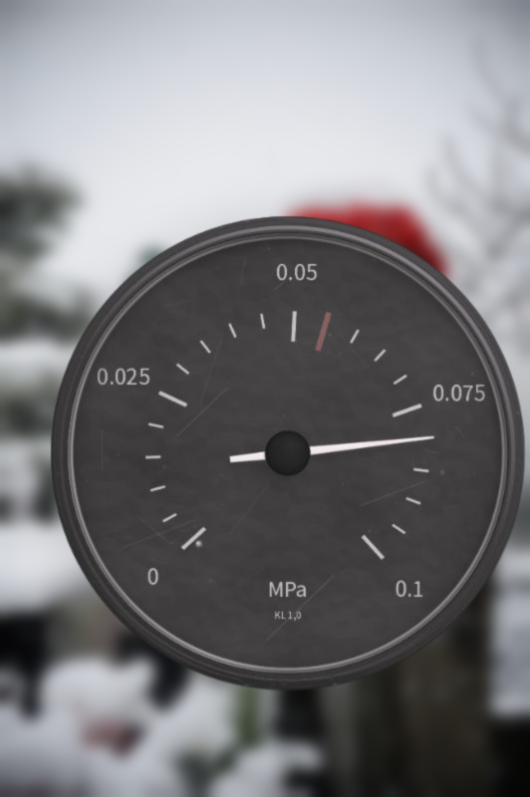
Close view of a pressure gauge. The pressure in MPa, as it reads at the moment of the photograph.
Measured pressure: 0.08 MPa
